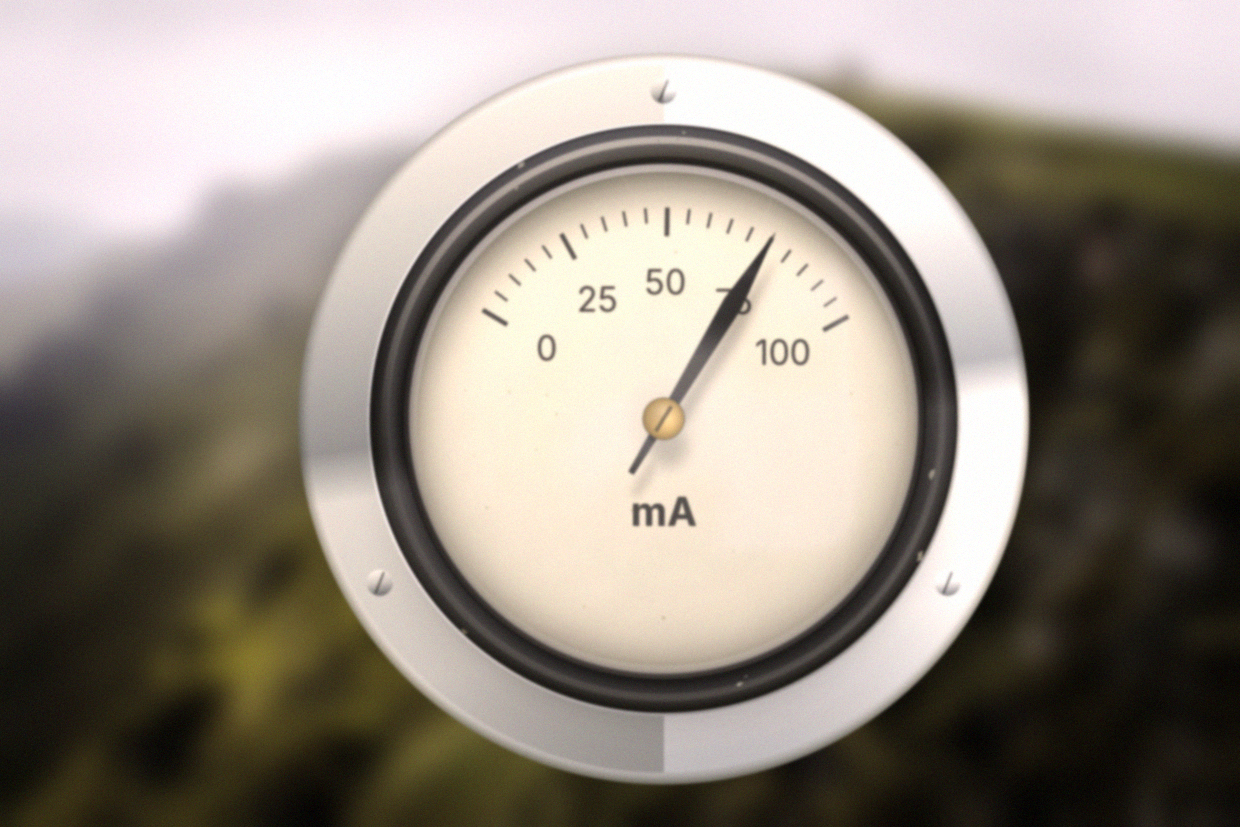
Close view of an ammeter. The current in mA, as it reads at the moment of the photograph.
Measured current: 75 mA
